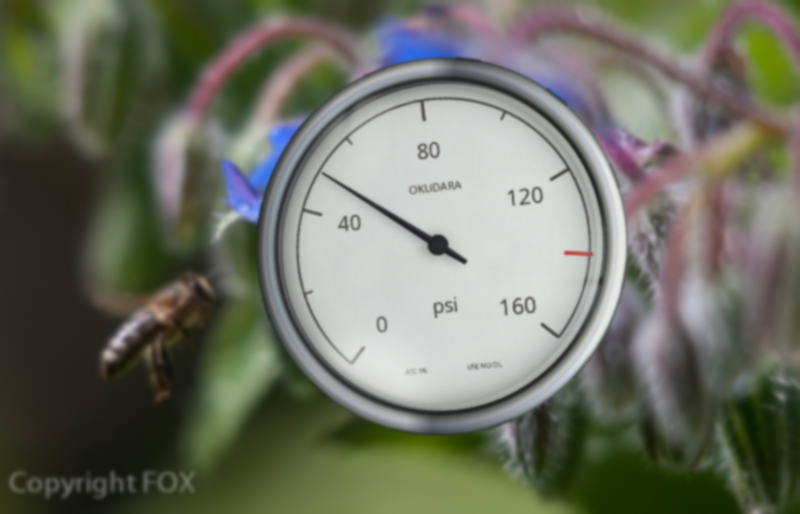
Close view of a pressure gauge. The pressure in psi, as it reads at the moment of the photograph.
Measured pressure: 50 psi
